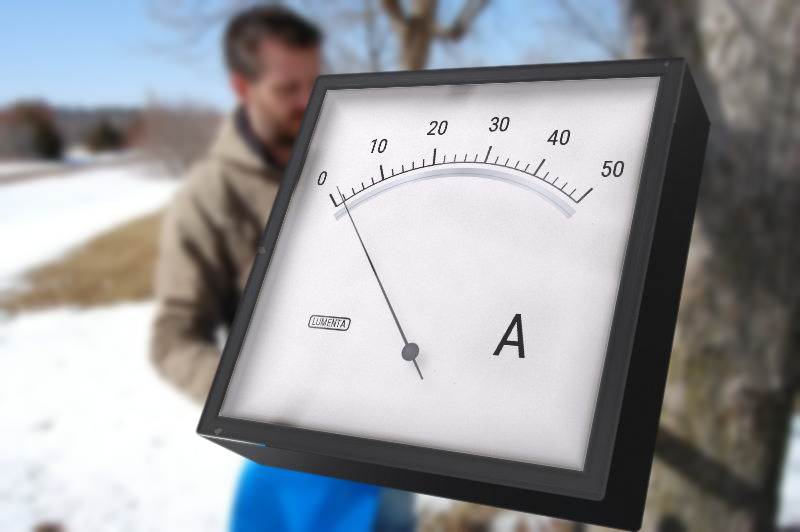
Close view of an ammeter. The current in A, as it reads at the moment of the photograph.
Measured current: 2 A
